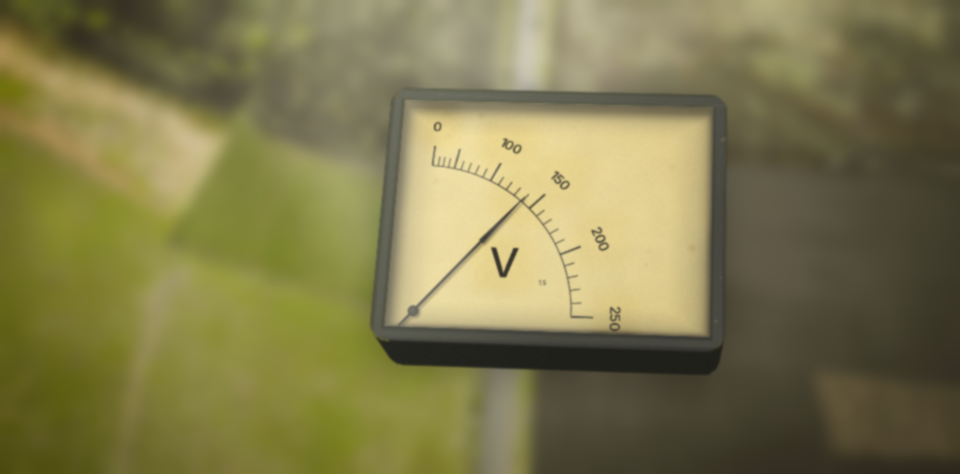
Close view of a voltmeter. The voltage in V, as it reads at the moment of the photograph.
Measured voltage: 140 V
